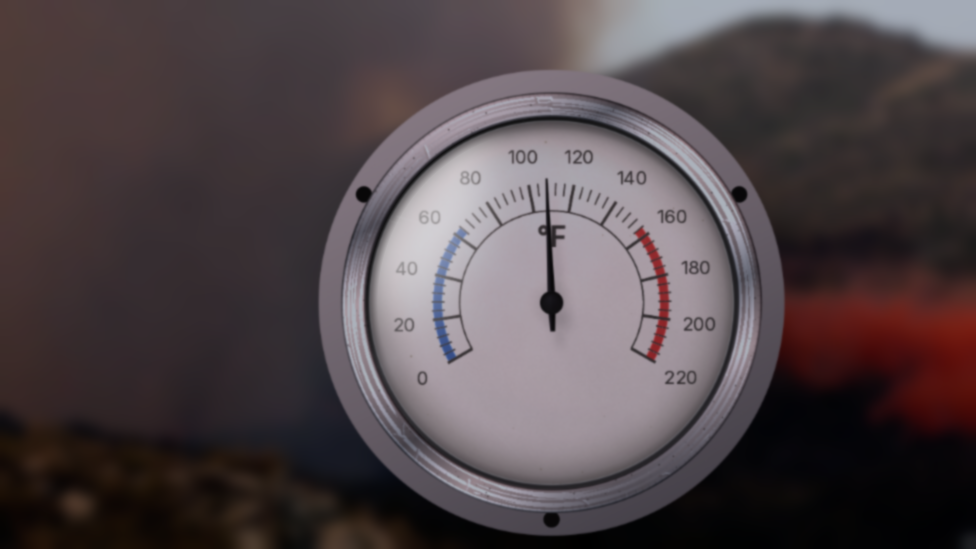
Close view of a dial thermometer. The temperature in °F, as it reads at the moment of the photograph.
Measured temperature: 108 °F
